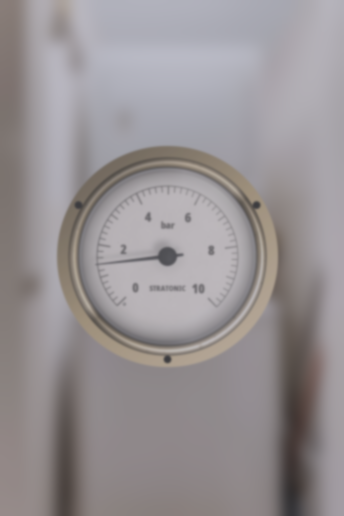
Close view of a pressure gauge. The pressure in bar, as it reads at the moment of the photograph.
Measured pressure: 1.4 bar
